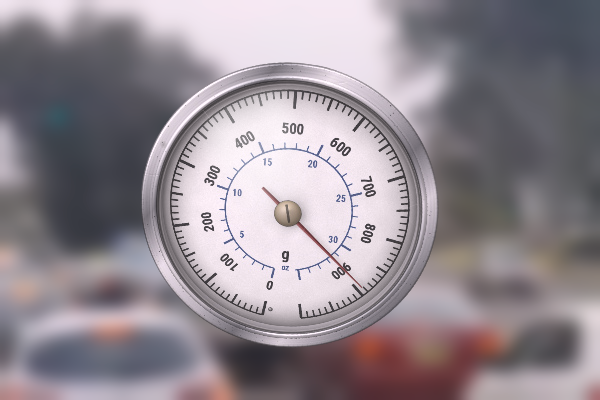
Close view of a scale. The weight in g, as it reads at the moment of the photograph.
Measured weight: 890 g
